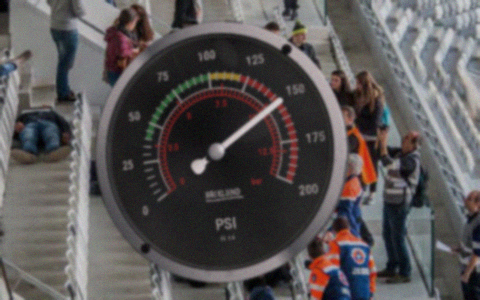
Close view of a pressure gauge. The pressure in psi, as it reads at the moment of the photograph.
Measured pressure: 150 psi
